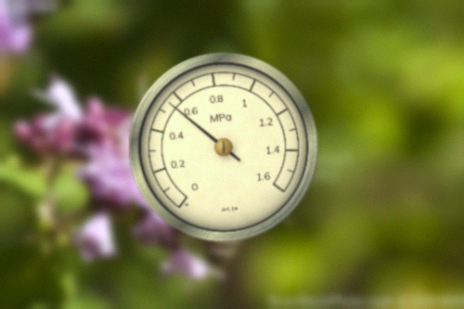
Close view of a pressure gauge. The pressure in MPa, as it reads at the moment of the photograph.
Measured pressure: 0.55 MPa
